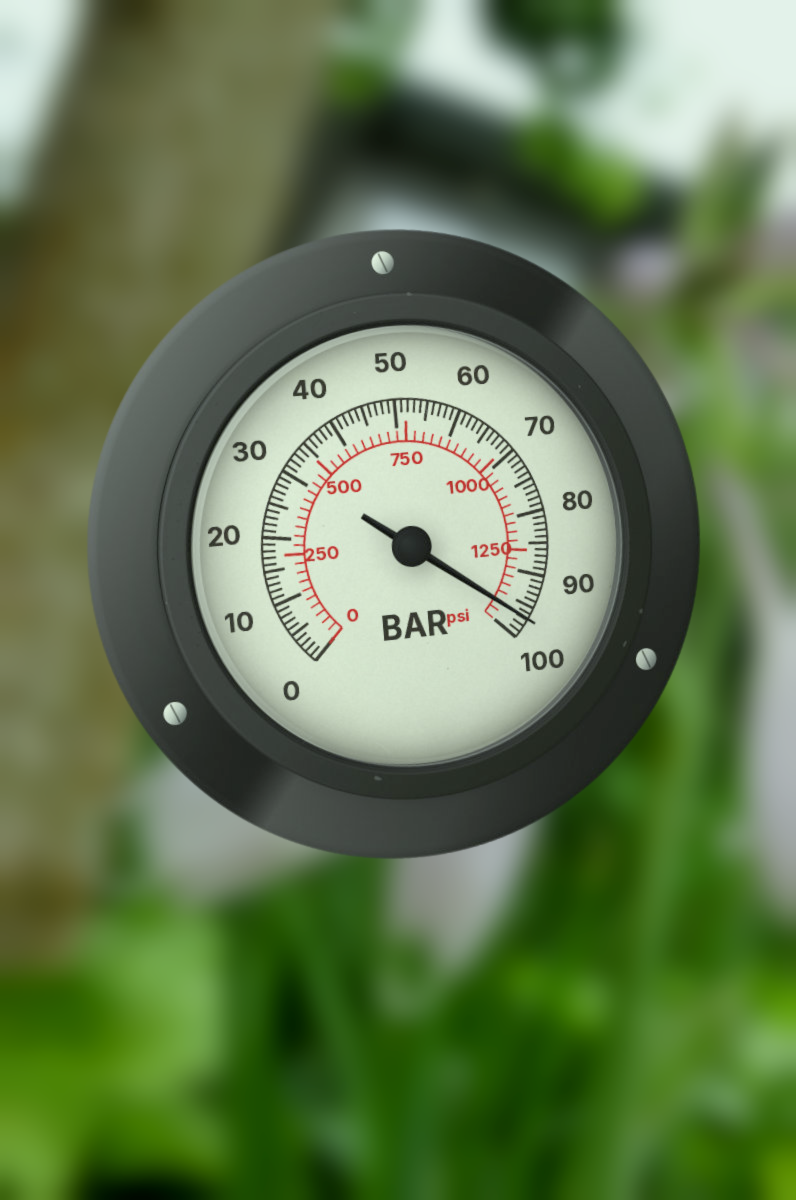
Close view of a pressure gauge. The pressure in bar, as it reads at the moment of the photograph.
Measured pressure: 97 bar
